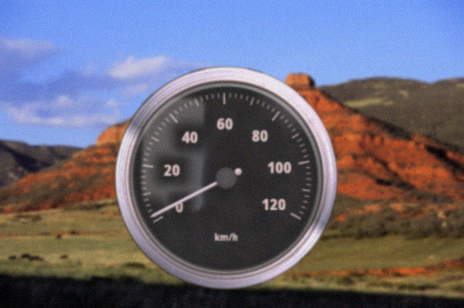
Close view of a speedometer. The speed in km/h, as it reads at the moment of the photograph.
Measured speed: 2 km/h
